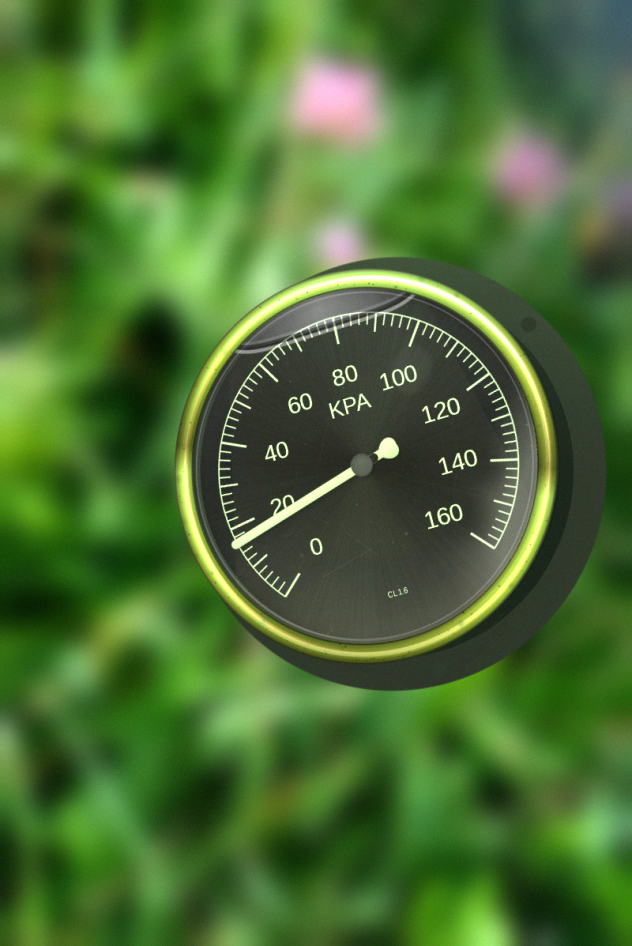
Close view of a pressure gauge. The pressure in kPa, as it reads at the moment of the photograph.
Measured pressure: 16 kPa
